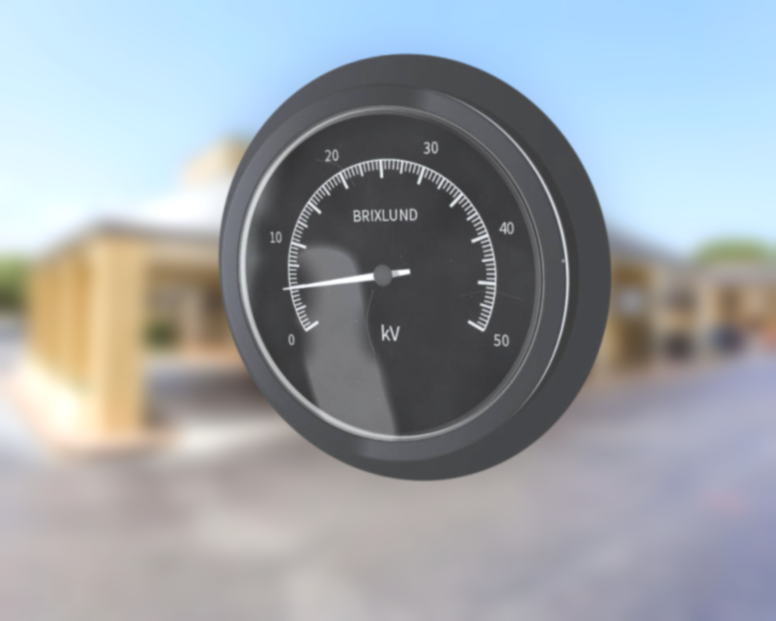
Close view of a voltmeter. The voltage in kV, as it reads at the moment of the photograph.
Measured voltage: 5 kV
